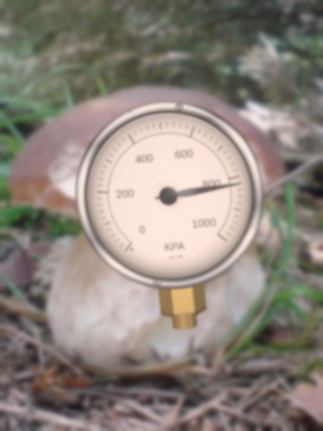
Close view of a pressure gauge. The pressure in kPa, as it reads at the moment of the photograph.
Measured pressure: 820 kPa
